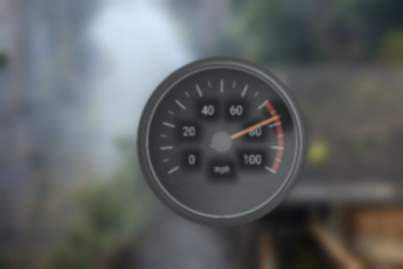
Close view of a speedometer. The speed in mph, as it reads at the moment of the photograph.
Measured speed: 77.5 mph
